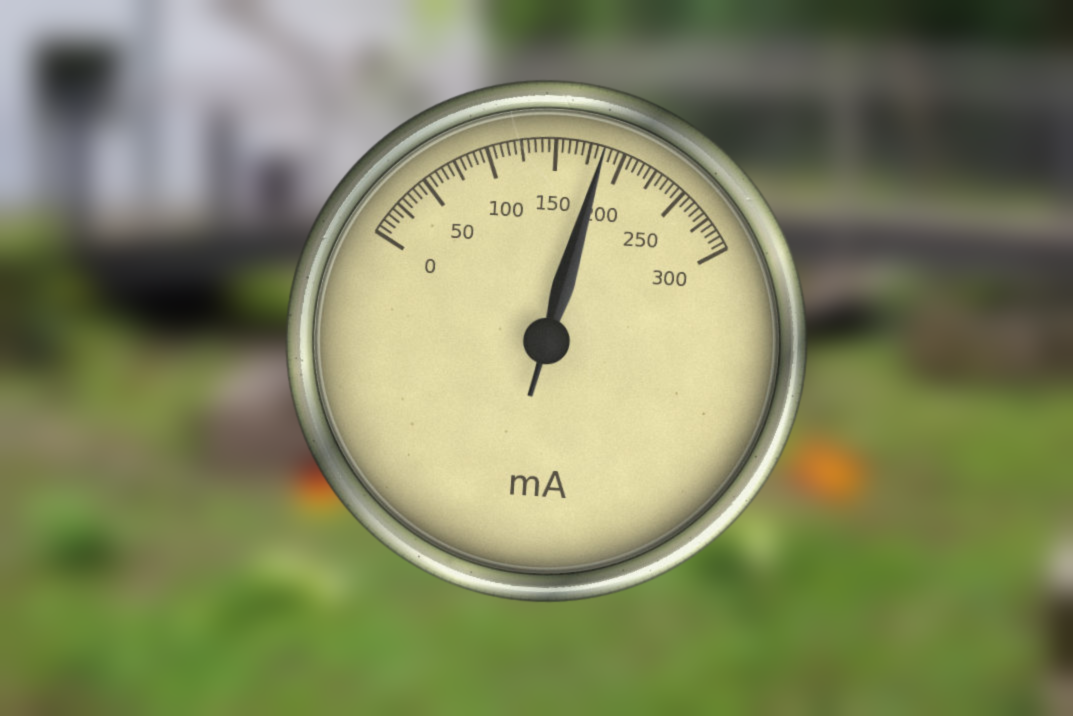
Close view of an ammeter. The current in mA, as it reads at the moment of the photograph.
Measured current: 185 mA
